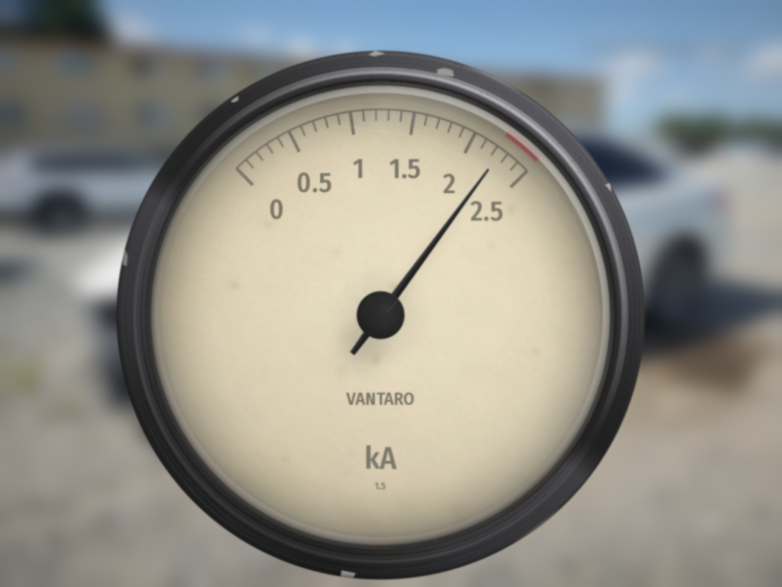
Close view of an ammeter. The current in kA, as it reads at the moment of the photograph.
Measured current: 2.25 kA
